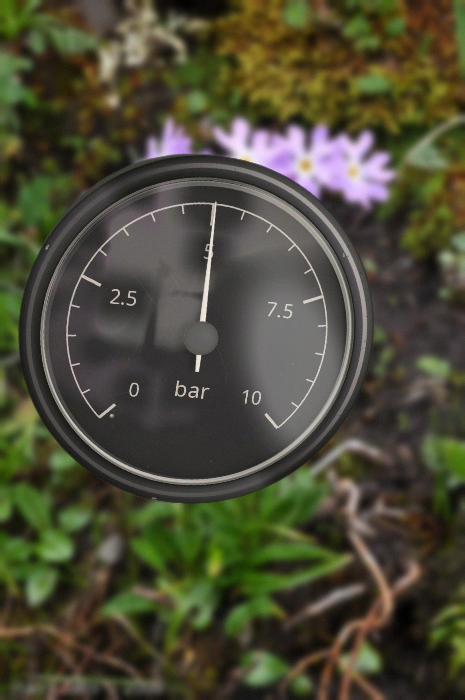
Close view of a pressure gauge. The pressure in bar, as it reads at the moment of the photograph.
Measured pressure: 5 bar
